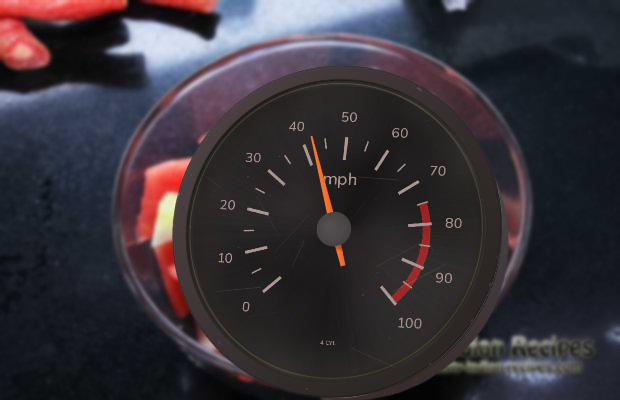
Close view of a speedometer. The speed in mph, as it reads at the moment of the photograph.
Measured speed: 42.5 mph
